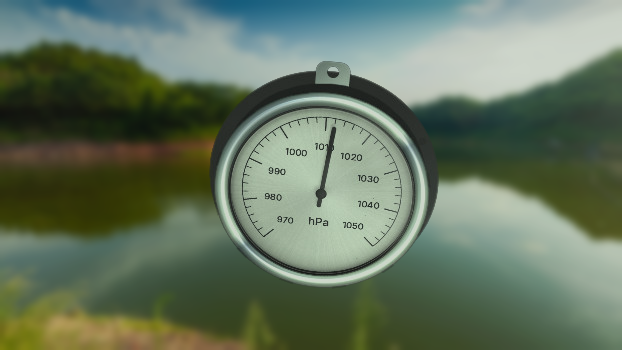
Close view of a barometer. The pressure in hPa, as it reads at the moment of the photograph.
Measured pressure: 1012 hPa
